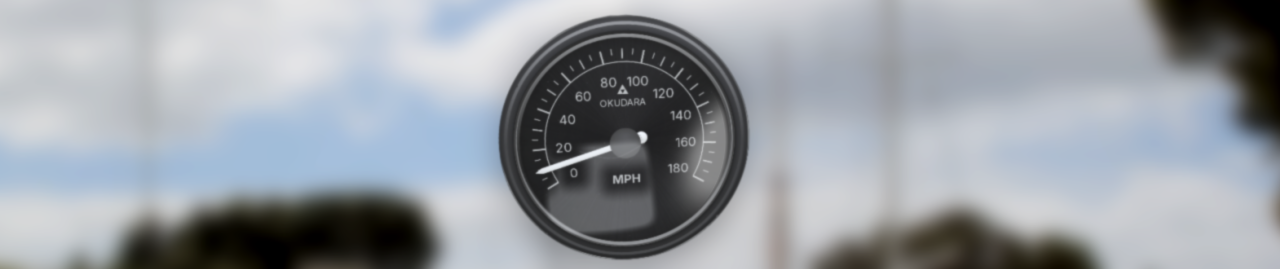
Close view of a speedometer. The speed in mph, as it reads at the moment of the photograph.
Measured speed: 10 mph
